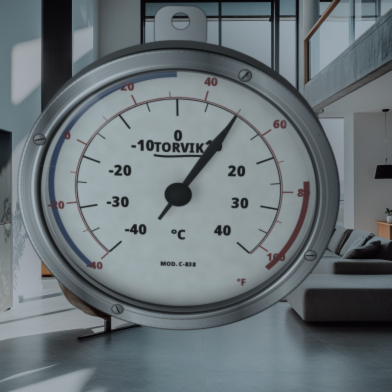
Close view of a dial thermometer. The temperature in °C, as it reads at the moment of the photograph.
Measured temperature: 10 °C
